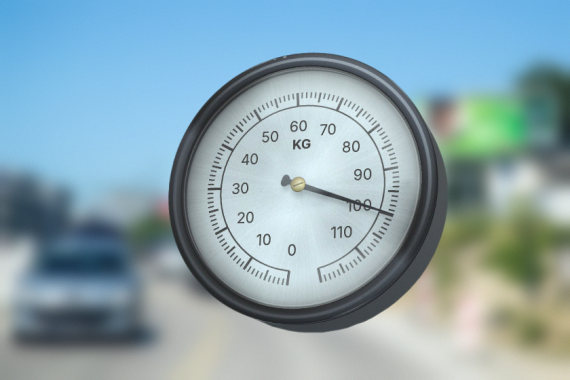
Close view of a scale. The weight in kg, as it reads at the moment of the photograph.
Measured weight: 100 kg
